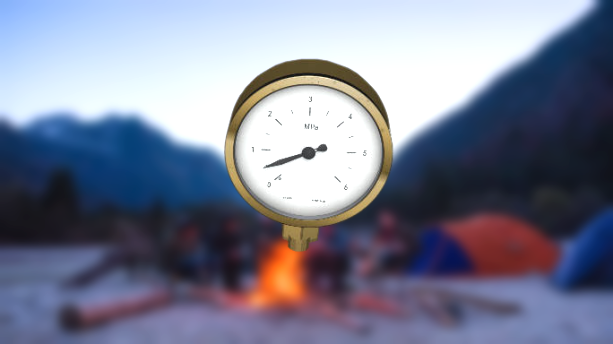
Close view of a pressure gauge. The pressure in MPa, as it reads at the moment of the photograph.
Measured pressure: 0.5 MPa
